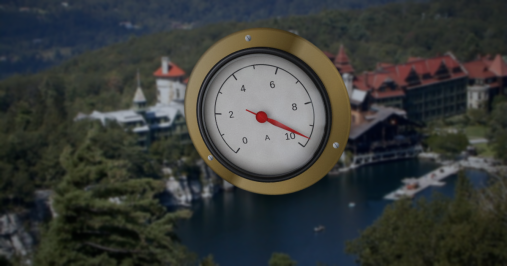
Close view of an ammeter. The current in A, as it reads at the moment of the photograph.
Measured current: 9.5 A
